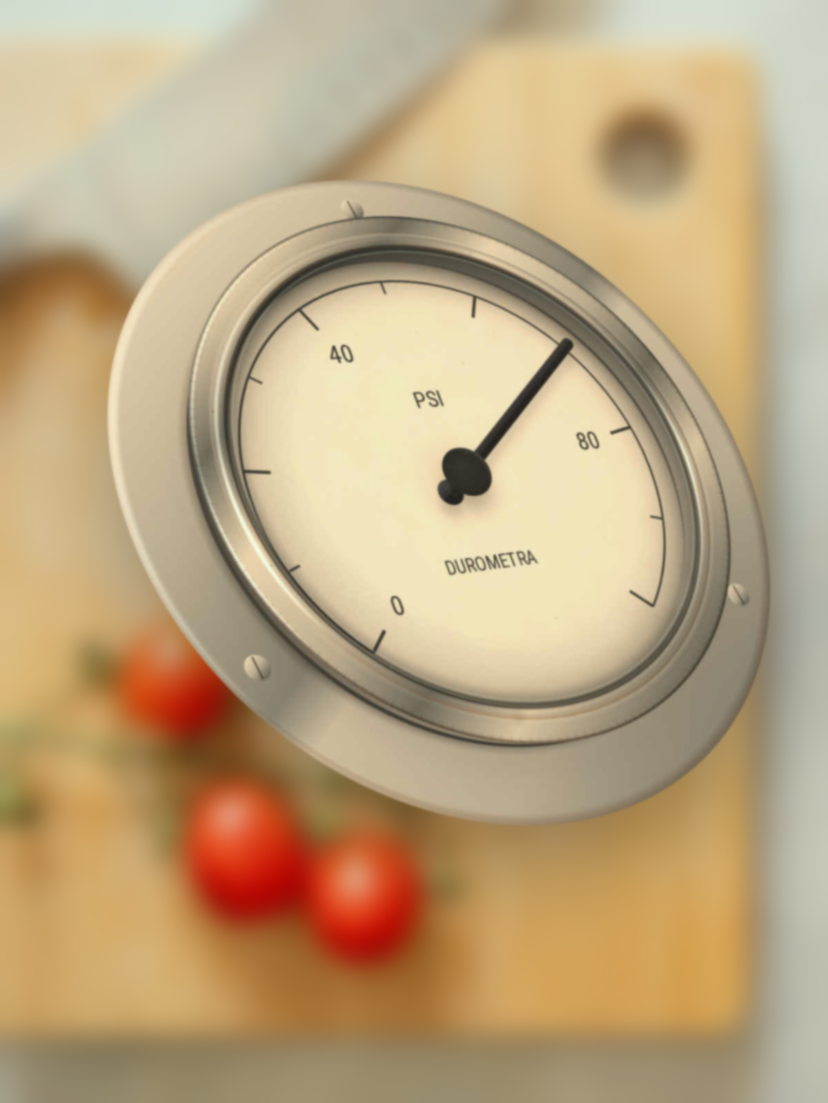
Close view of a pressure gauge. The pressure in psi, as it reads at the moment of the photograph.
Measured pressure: 70 psi
